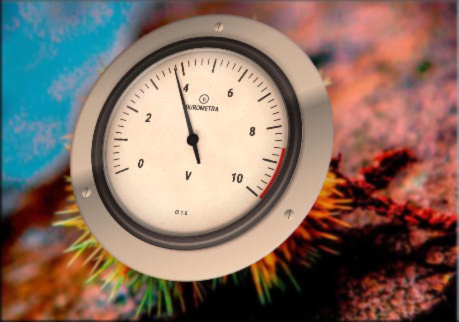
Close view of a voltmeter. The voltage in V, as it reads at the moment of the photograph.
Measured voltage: 3.8 V
